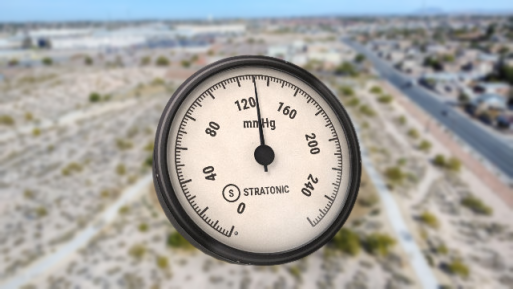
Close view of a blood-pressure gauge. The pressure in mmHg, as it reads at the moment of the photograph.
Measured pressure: 130 mmHg
